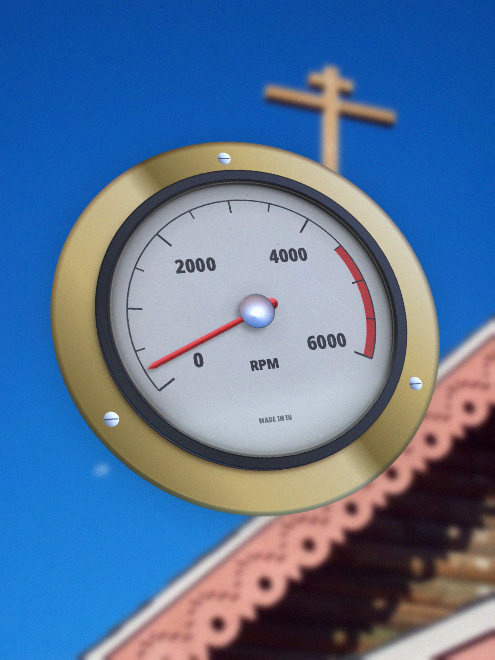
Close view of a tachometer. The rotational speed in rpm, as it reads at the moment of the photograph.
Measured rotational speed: 250 rpm
